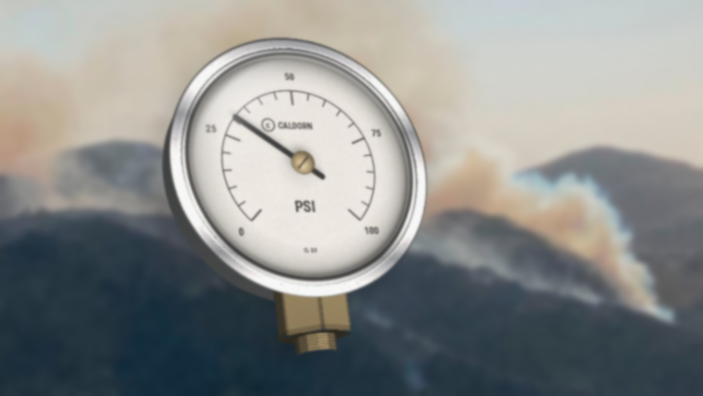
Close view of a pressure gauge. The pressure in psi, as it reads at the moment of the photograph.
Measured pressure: 30 psi
